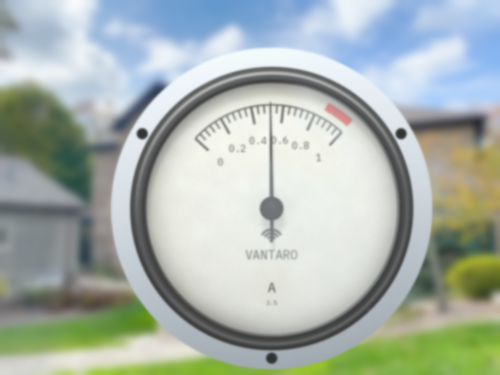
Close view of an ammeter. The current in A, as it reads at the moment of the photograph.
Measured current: 0.52 A
